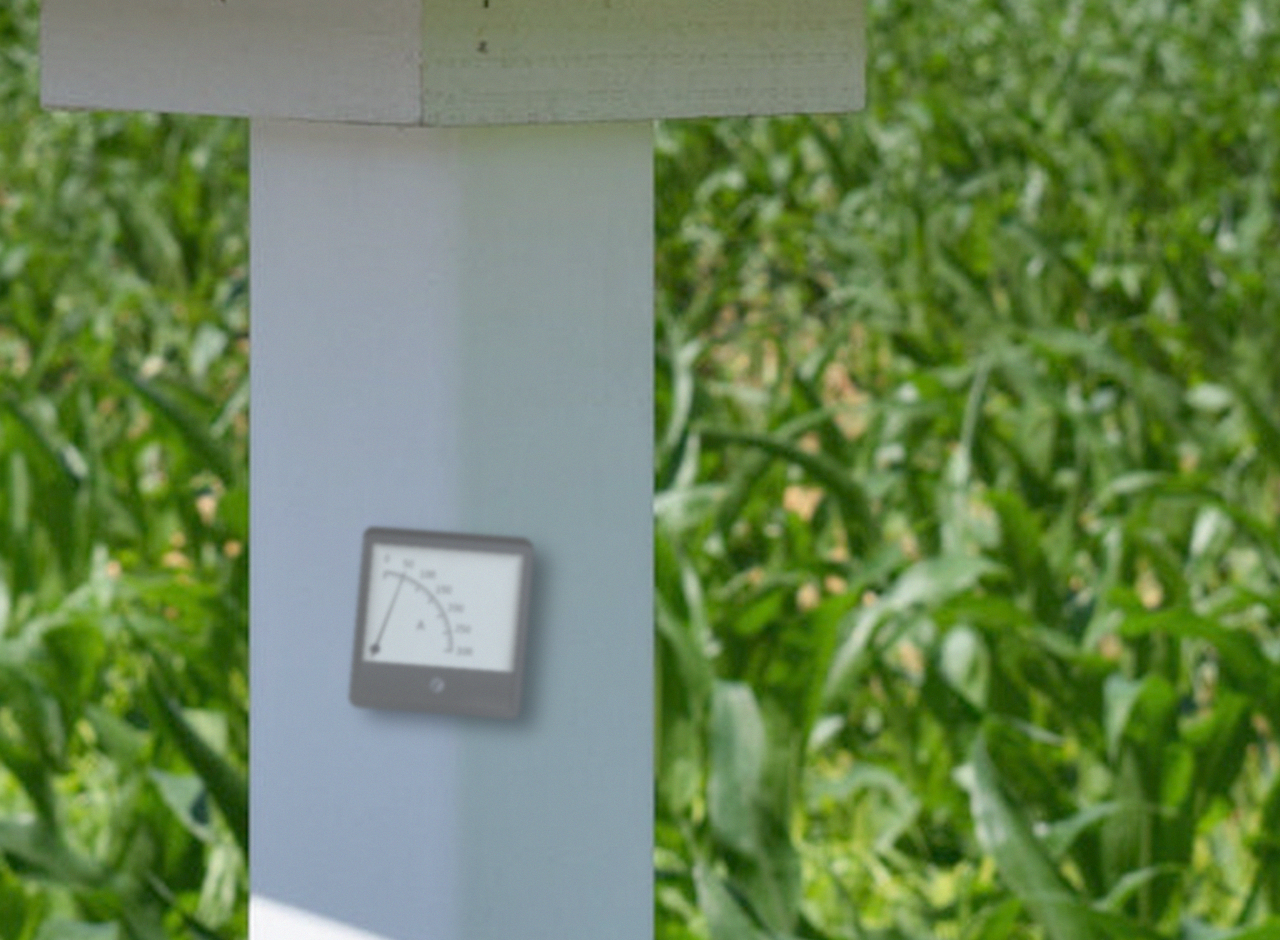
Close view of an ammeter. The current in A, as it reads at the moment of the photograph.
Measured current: 50 A
